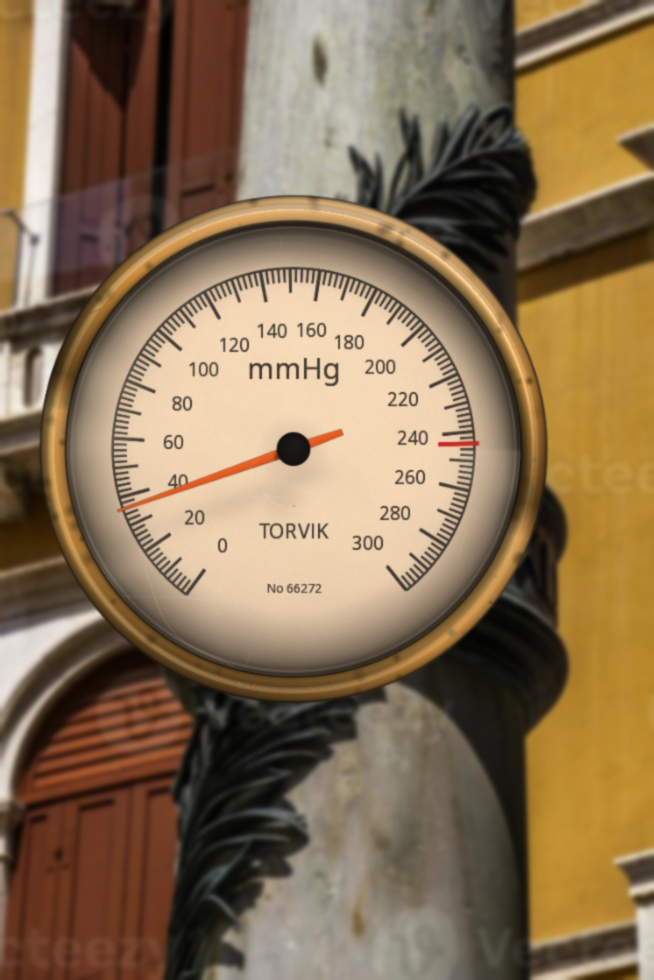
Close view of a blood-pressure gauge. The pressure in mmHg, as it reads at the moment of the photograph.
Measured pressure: 36 mmHg
